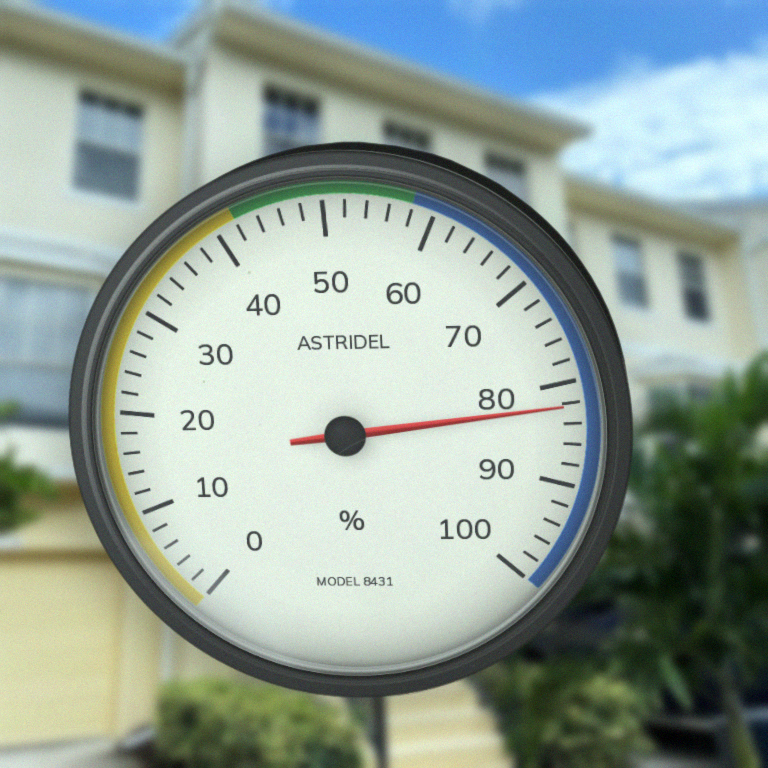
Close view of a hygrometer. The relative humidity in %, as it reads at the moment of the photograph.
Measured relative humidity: 82 %
